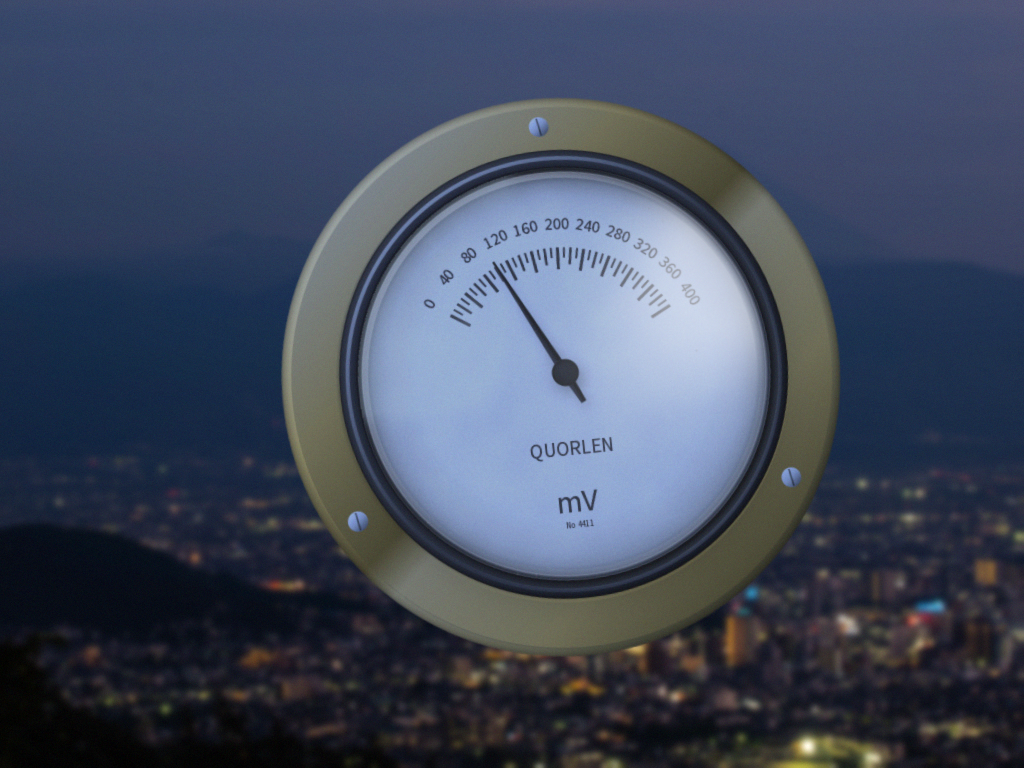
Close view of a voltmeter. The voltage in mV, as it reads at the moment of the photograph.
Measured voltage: 100 mV
